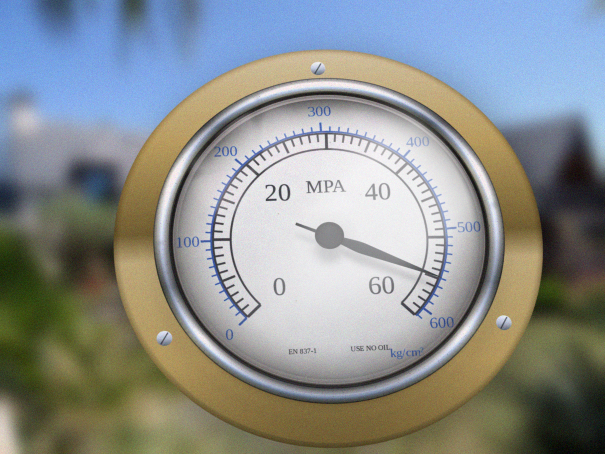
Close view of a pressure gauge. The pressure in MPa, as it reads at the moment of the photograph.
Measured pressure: 55 MPa
